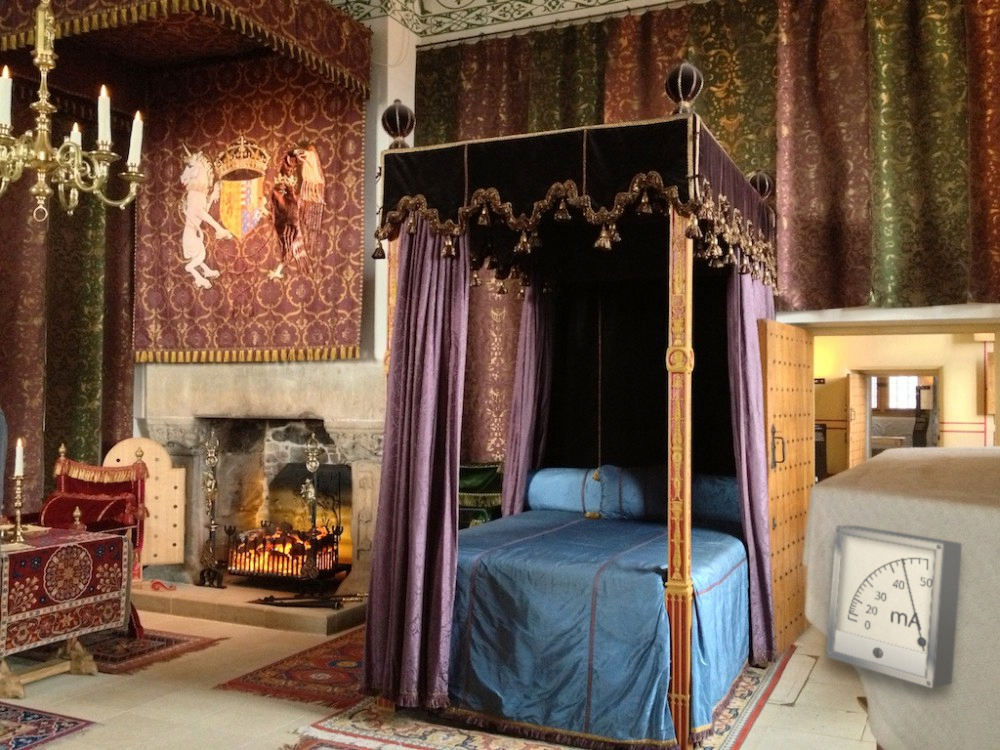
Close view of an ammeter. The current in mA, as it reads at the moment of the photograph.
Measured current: 44 mA
